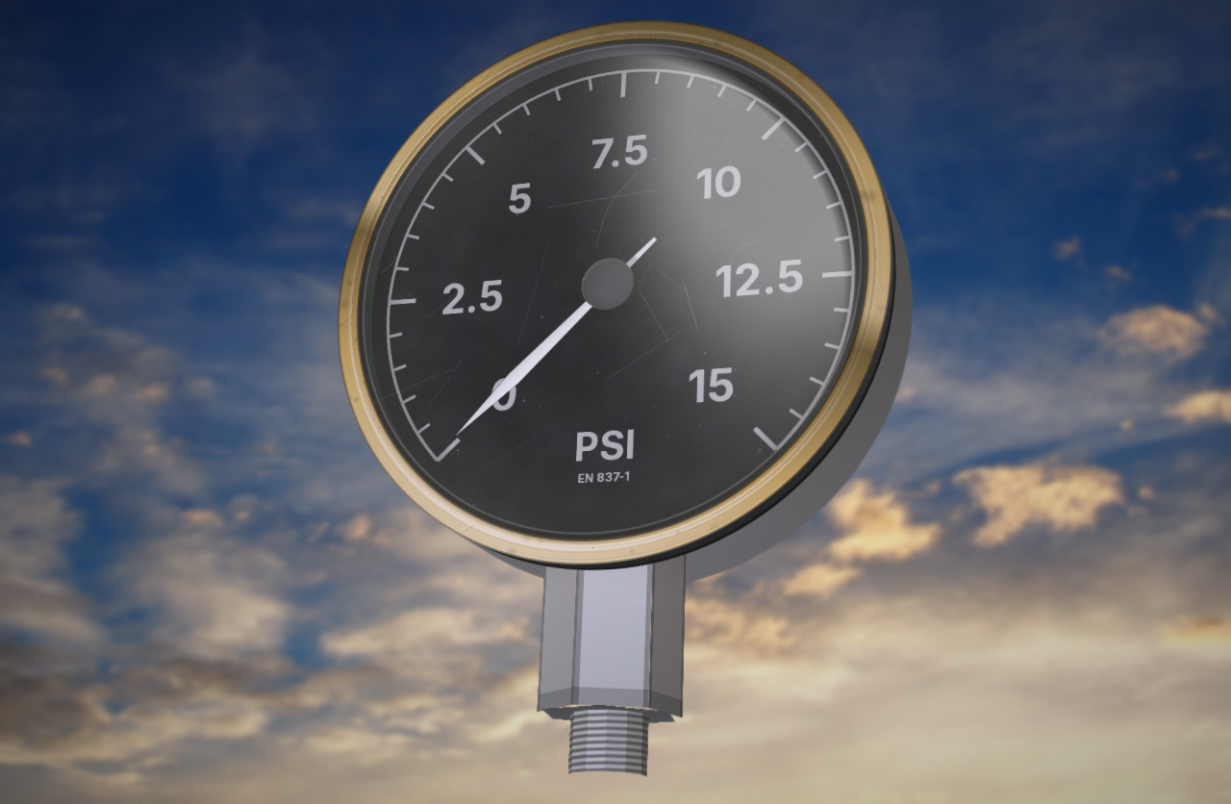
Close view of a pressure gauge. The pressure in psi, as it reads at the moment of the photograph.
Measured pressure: 0 psi
